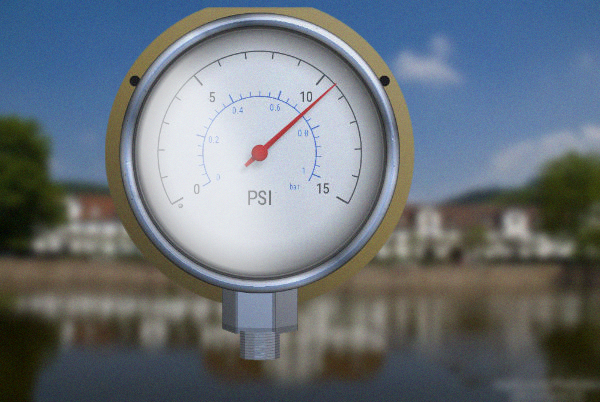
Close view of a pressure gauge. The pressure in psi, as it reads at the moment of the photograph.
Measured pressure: 10.5 psi
